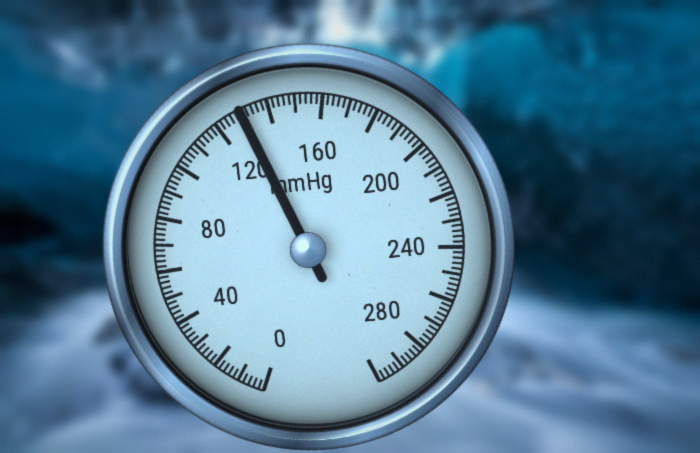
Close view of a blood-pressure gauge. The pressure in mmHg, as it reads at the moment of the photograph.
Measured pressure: 130 mmHg
